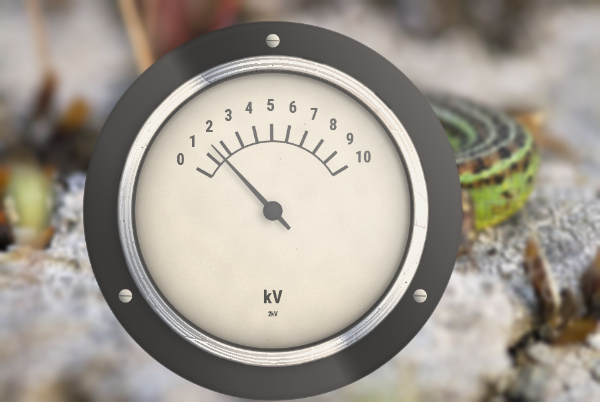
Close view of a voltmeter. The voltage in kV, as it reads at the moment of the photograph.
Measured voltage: 1.5 kV
